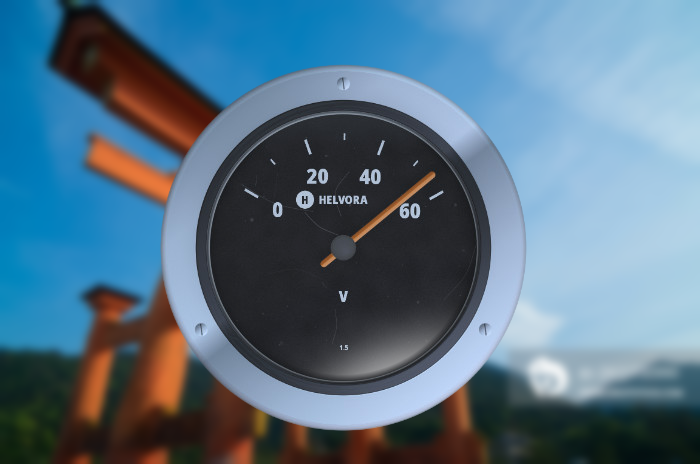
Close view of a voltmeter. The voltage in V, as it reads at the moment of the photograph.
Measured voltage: 55 V
